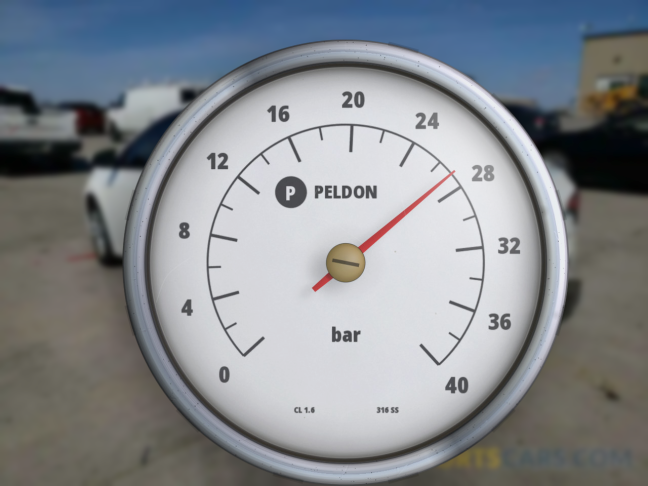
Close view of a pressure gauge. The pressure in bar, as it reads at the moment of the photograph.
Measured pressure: 27 bar
